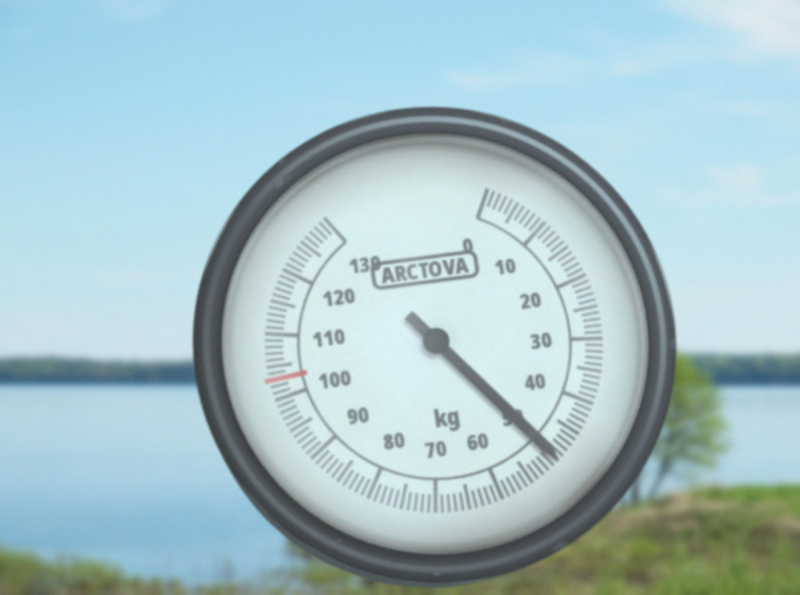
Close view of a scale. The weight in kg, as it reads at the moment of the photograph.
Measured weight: 50 kg
